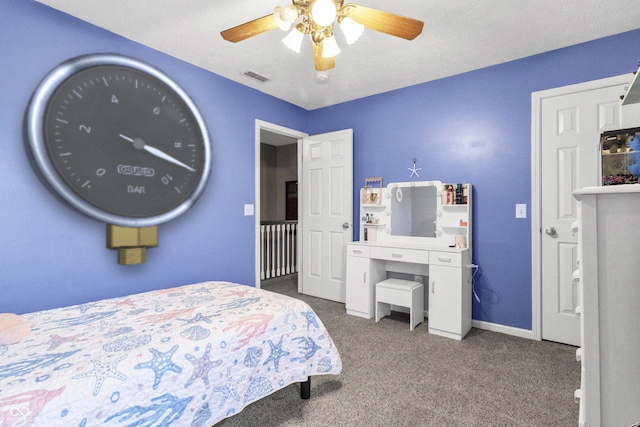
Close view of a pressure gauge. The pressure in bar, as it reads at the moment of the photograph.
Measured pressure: 9 bar
